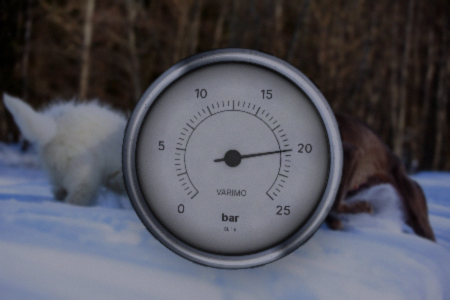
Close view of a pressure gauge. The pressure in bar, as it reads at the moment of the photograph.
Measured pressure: 20 bar
